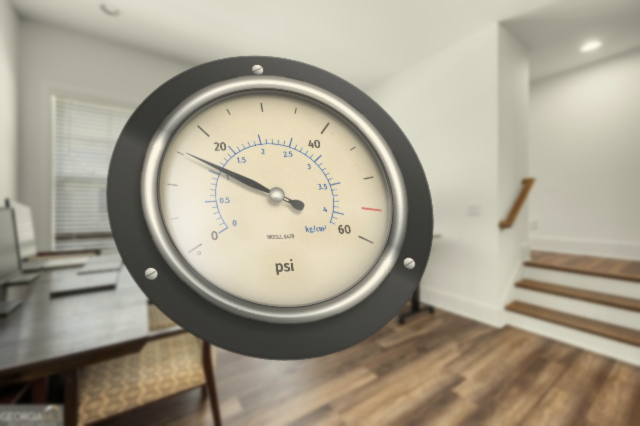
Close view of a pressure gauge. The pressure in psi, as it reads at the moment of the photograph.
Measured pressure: 15 psi
